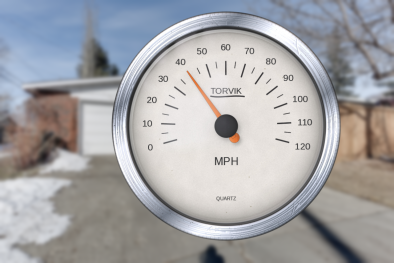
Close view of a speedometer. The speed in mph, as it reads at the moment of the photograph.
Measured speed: 40 mph
